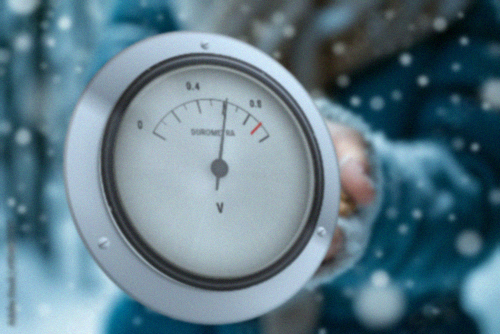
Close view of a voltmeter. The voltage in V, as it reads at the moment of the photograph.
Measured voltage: 0.6 V
